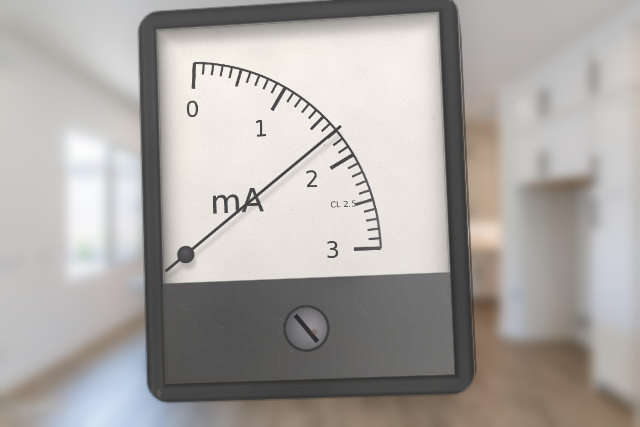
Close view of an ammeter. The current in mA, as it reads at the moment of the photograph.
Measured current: 1.7 mA
